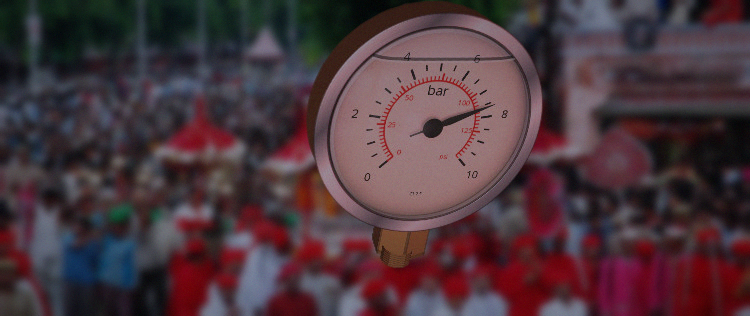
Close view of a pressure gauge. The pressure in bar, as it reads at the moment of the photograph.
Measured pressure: 7.5 bar
